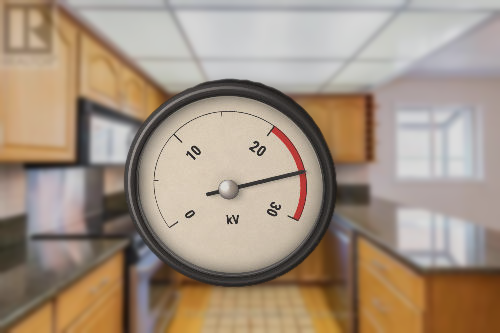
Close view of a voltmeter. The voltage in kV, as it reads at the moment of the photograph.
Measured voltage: 25 kV
